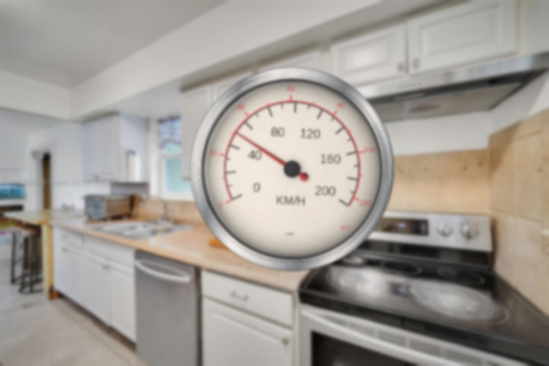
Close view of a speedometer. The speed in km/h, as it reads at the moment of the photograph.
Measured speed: 50 km/h
